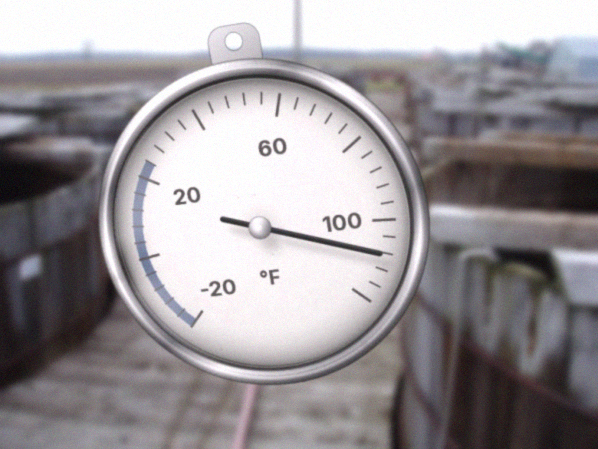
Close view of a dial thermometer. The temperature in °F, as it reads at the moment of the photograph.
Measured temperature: 108 °F
